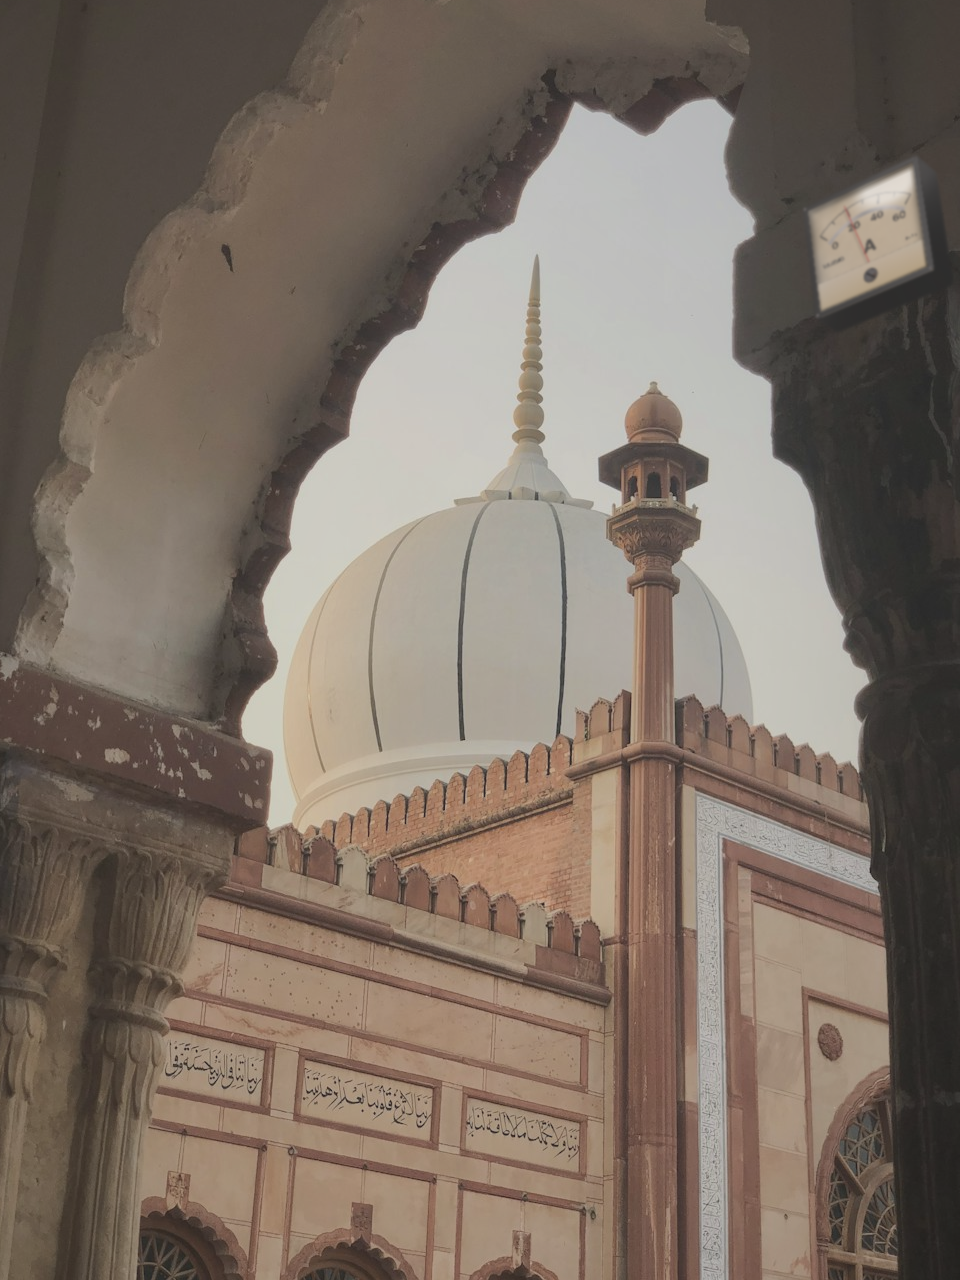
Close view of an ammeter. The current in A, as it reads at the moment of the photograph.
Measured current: 20 A
